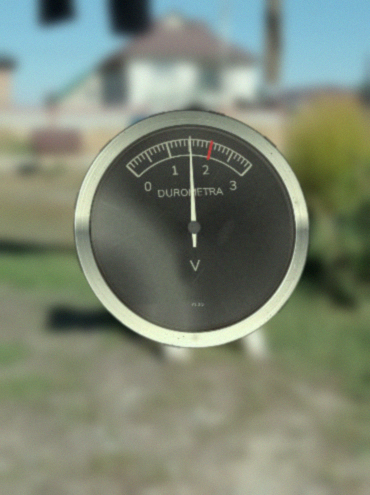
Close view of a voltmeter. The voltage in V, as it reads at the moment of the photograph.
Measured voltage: 1.5 V
